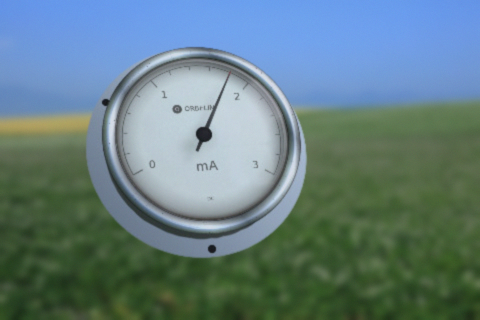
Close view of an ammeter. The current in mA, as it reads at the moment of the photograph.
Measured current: 1.8 mA
